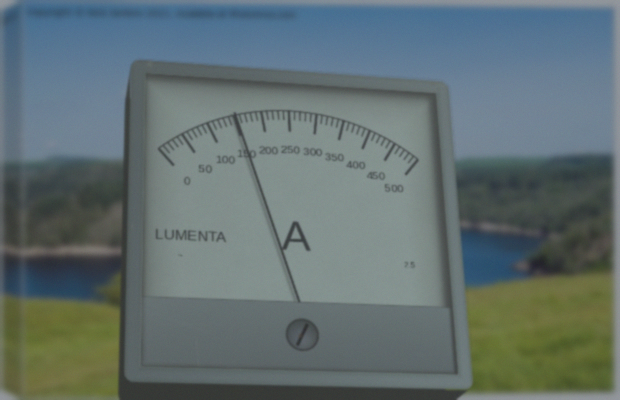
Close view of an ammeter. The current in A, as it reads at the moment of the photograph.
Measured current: 150 A
